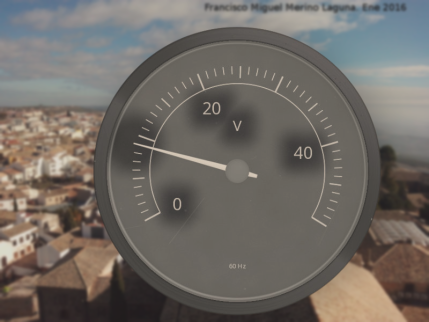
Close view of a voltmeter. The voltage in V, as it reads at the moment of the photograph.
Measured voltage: 9 V
